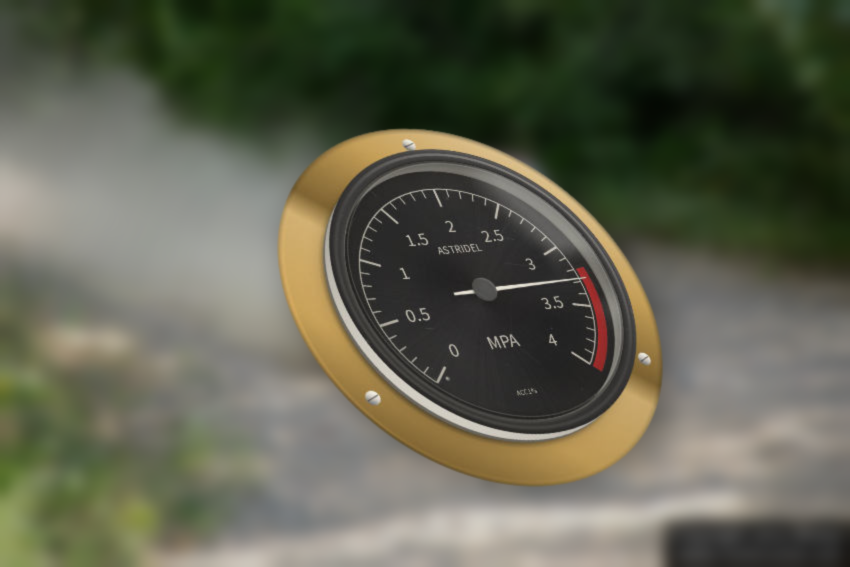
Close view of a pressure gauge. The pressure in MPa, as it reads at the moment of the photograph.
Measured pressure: 3.3 MPa
